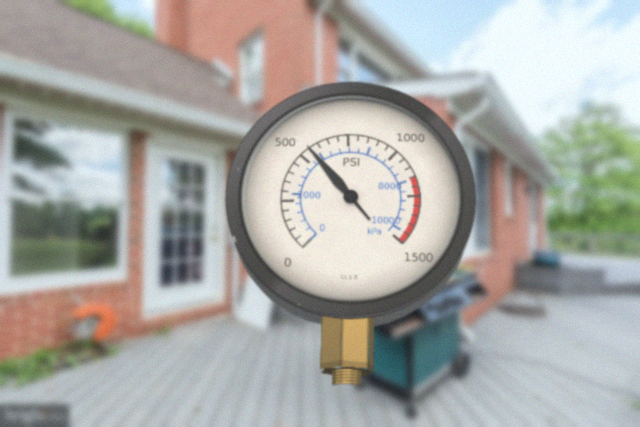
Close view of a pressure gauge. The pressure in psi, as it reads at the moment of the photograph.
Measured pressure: 550 psi
